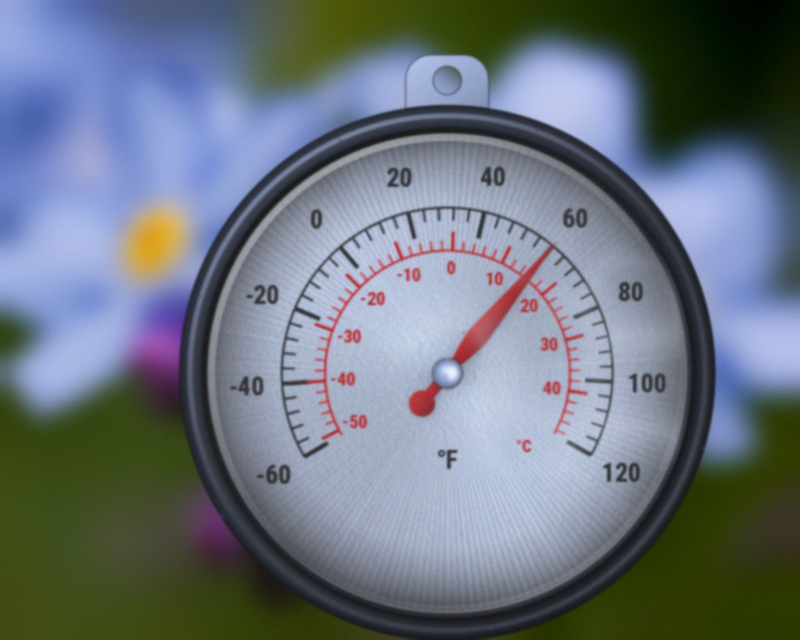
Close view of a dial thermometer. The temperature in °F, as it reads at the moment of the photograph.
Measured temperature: 60 °F
